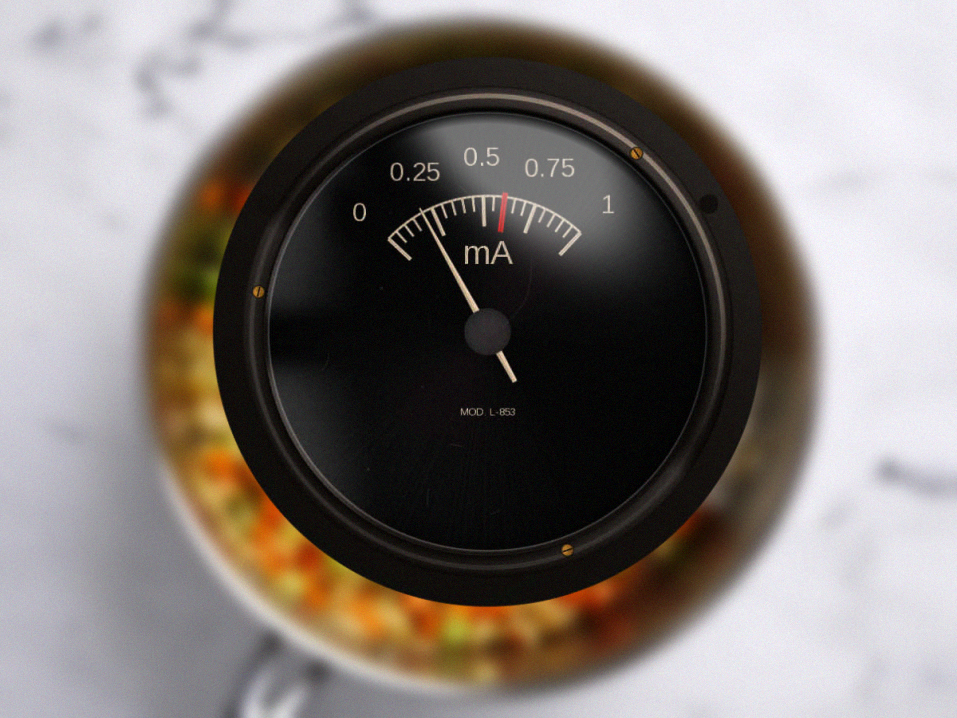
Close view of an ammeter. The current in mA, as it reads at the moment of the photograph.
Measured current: 0.2 mA
